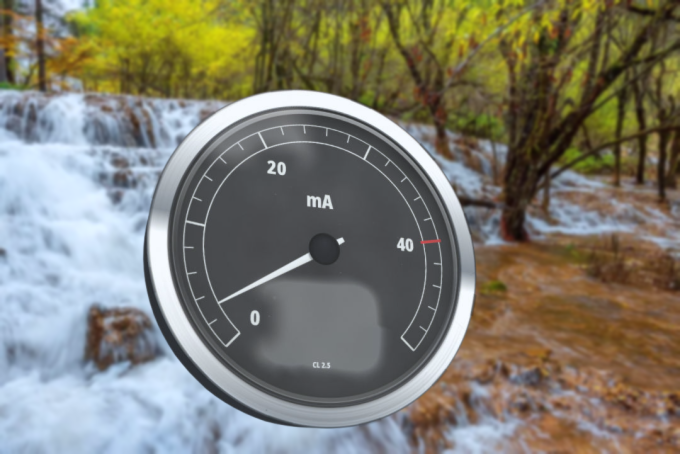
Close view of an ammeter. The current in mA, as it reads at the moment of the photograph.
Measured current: 3 mA
